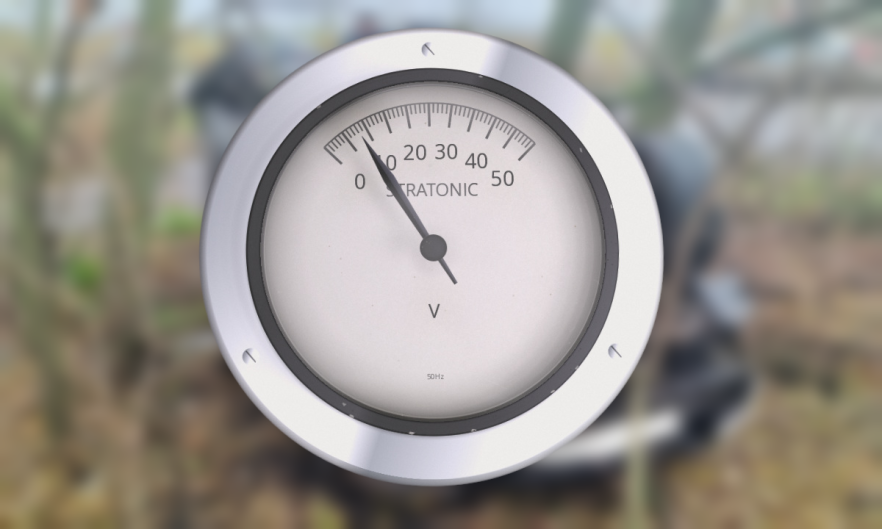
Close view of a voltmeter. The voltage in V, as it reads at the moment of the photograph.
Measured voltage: 8 V
